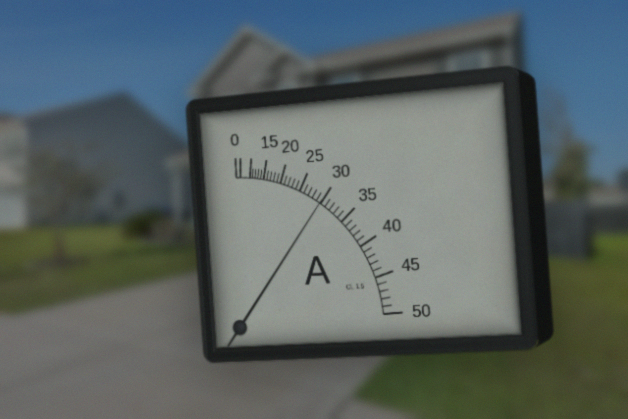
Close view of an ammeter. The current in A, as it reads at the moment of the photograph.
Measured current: 30 A
